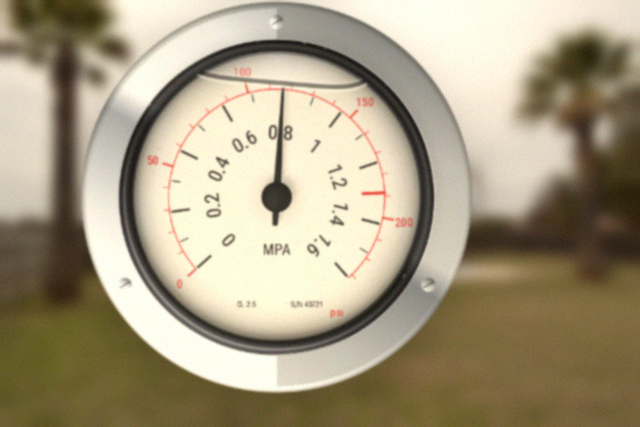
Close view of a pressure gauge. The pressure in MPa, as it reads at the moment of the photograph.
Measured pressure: 0.8 MPa
